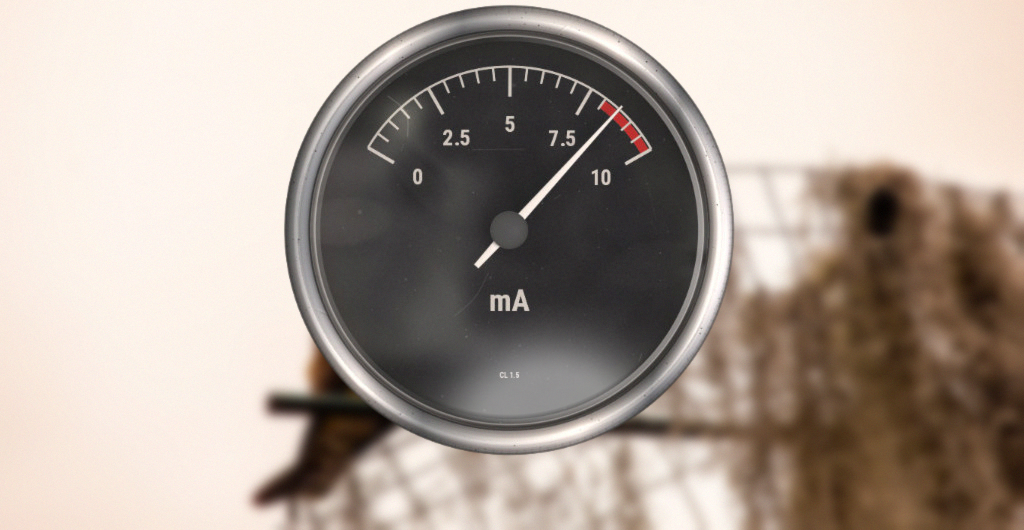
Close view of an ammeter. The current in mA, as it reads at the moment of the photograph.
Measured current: 8.5 mA
